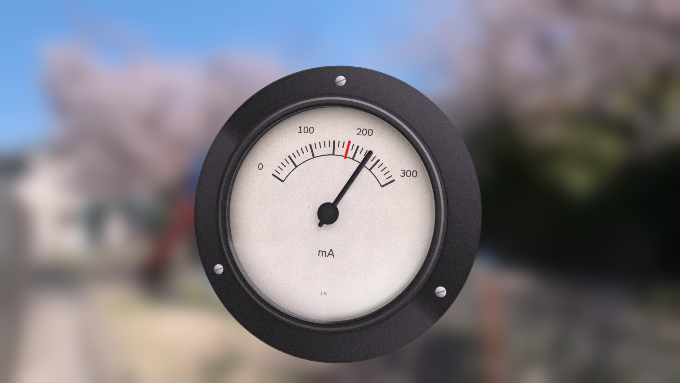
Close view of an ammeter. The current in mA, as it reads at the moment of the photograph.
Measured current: 230 mA
